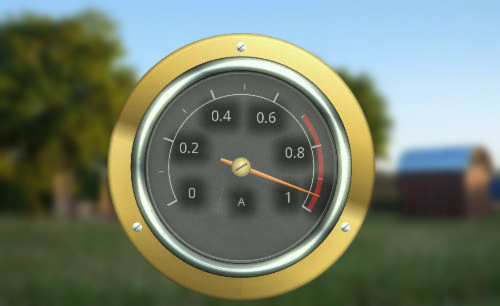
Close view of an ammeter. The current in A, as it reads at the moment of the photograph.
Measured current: 0.95 A
